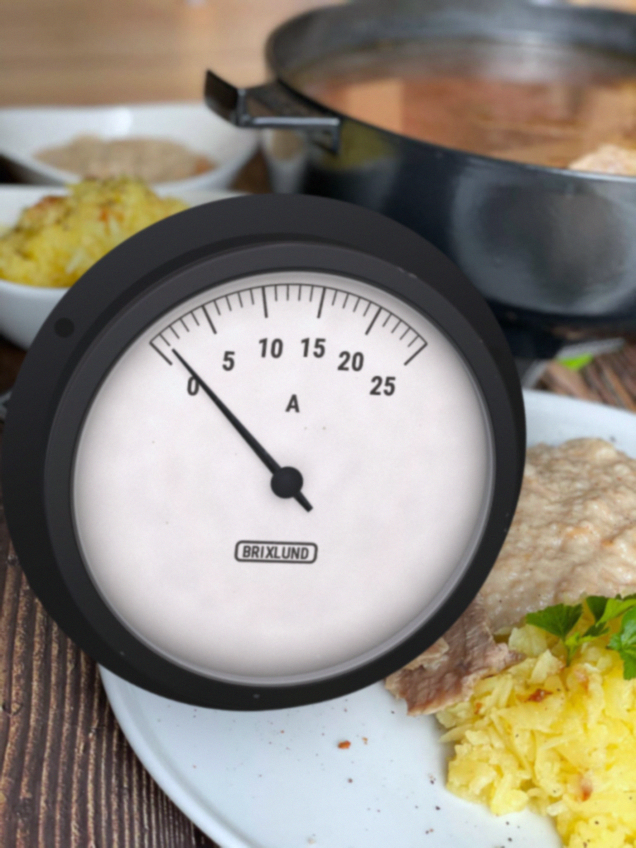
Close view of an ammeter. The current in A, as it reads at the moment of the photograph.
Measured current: 1 A
